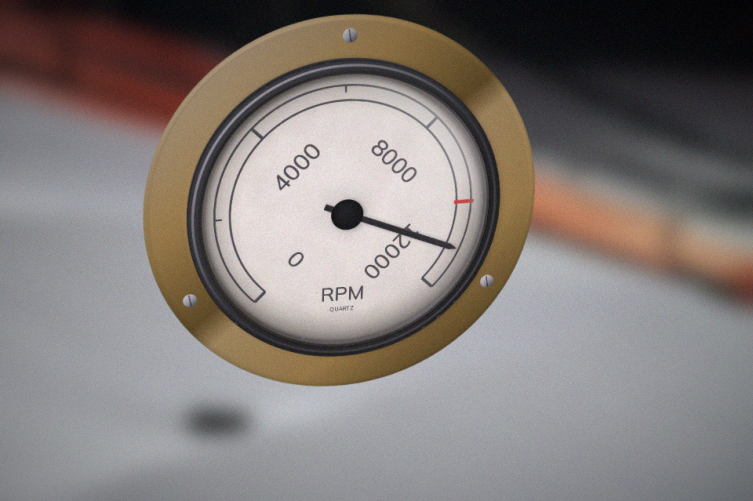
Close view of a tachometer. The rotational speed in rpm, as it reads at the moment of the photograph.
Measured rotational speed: 11000 rpm
